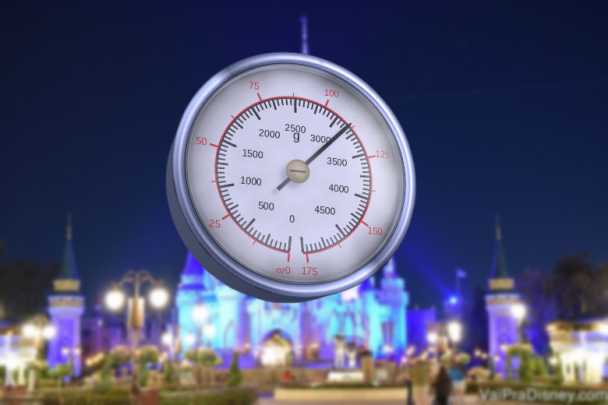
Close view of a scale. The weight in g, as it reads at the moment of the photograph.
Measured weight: 3150 g
